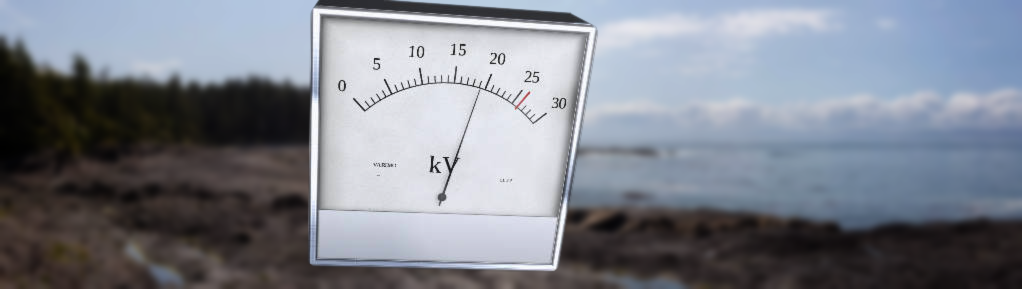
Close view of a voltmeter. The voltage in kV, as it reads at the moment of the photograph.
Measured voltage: 19 kV
